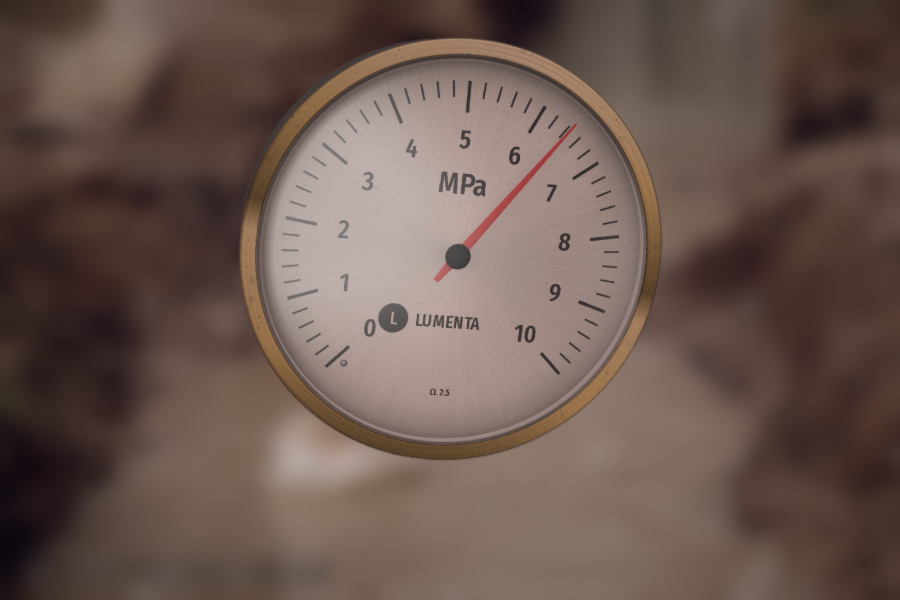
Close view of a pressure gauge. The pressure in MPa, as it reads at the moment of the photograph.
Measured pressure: 6.4 MPa
